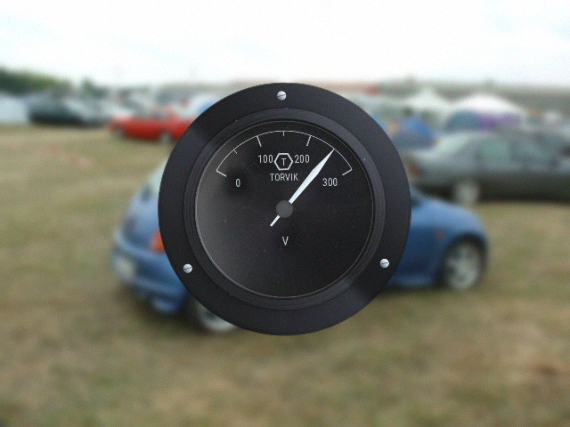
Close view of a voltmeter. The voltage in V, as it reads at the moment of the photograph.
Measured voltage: 250 V
